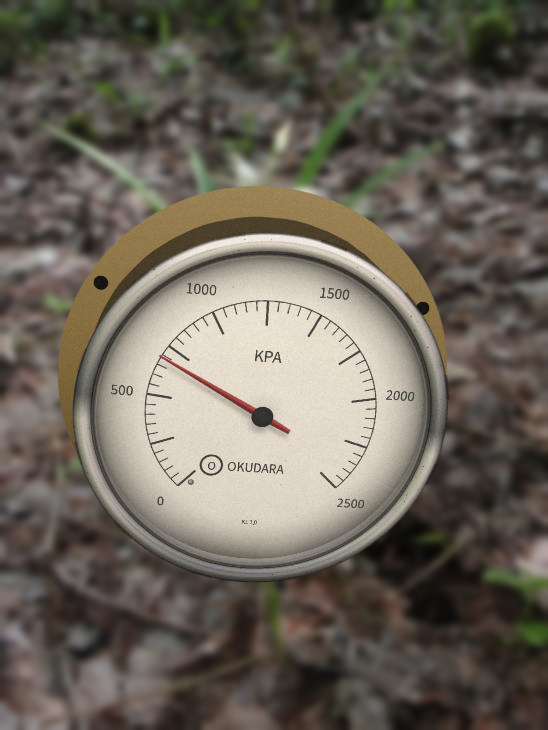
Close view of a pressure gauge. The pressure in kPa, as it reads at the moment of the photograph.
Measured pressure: 700 kPa
